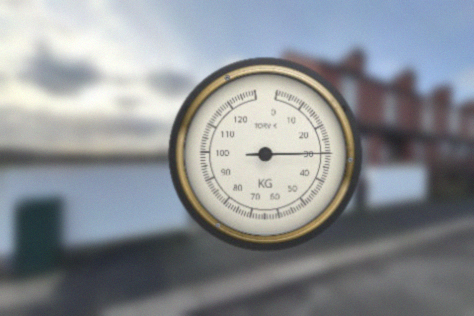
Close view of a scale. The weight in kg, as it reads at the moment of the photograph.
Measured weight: 30 kg
